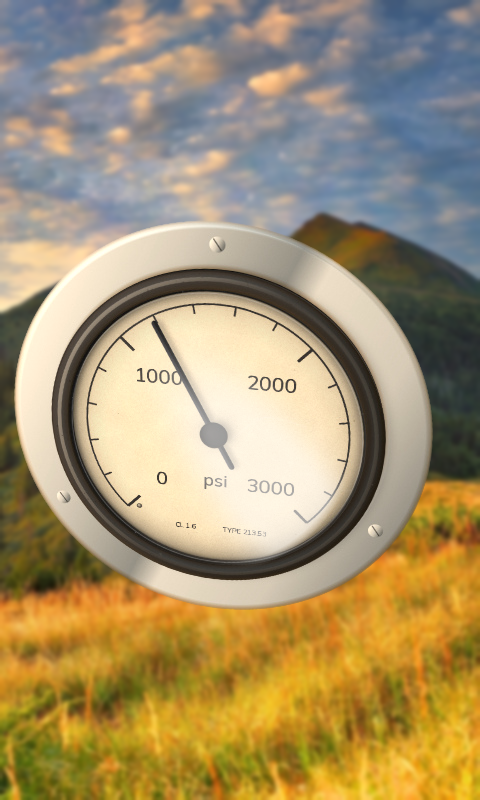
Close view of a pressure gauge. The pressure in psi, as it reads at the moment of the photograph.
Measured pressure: 1200 psi
